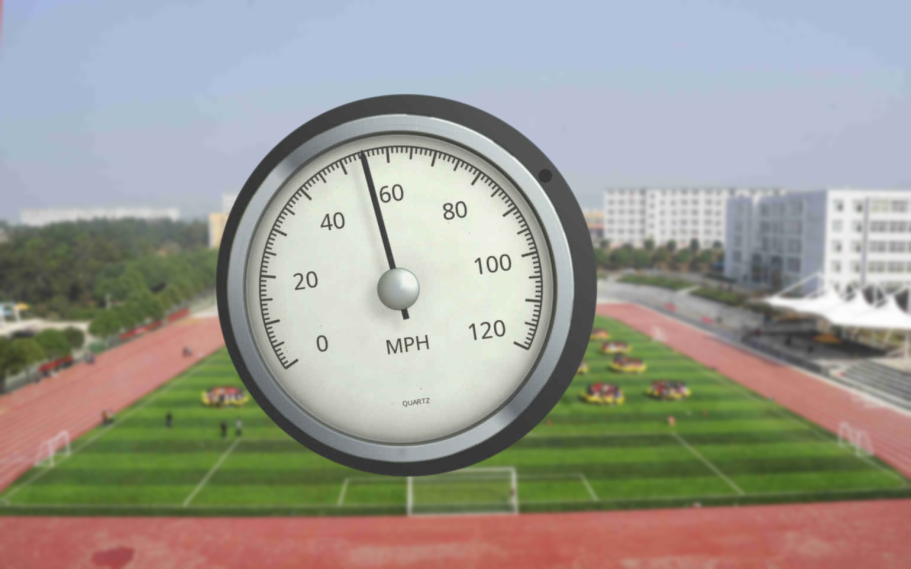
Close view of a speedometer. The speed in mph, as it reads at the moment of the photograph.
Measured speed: 55 mph
